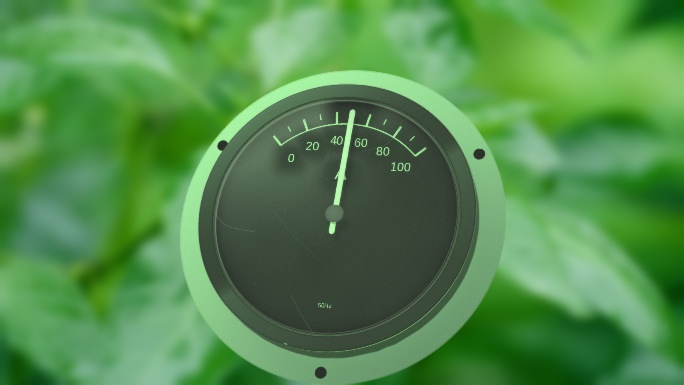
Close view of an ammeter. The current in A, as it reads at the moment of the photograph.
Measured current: 50 A
